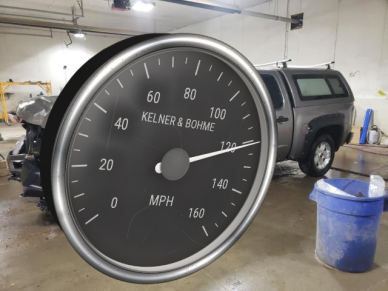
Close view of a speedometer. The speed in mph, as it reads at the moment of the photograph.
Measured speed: 120 mph
